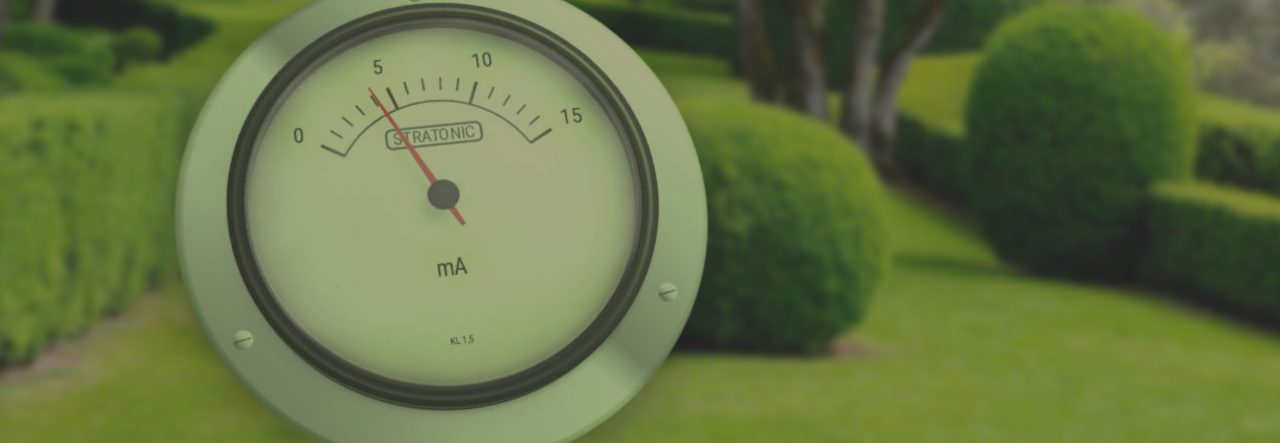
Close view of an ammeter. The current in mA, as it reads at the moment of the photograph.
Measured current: 4 mA
